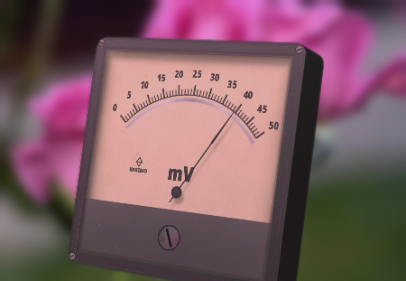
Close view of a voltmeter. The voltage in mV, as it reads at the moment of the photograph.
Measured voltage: 40 mV
